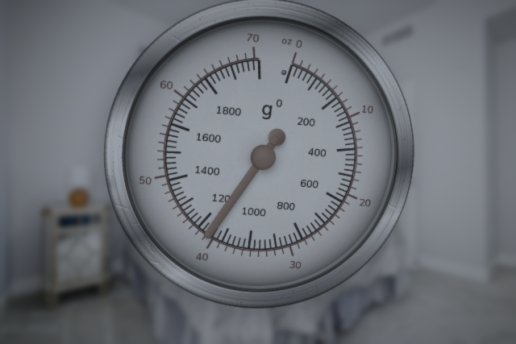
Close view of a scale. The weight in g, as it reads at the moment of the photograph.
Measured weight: 1160 g
